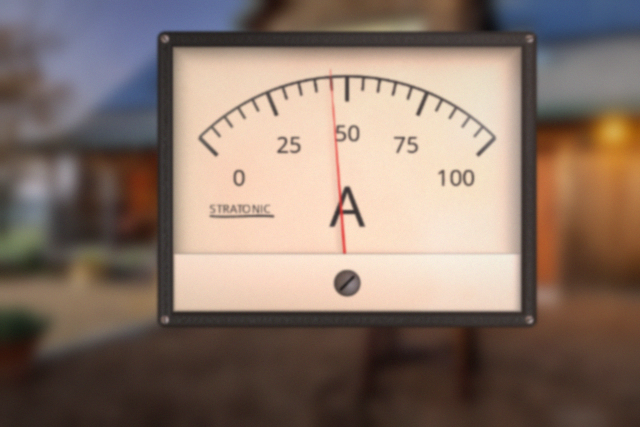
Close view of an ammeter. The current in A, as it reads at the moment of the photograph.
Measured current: 45 A
